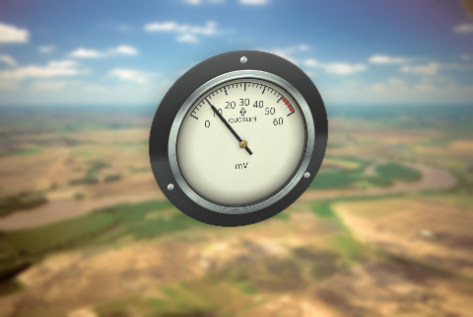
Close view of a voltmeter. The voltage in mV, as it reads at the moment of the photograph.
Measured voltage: 10 mV
